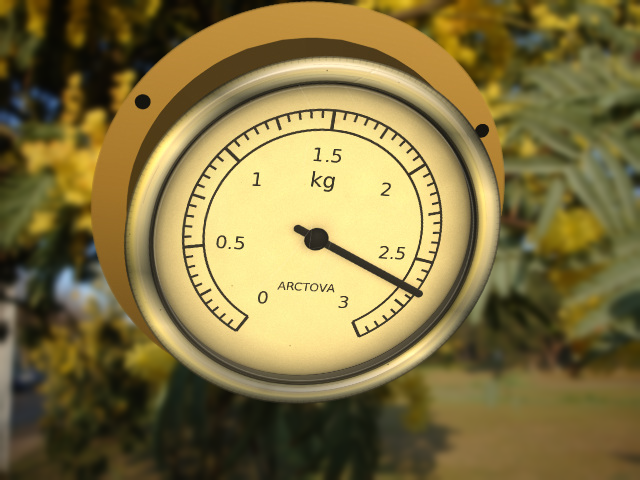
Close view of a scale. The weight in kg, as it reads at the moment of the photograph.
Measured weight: 2.65 kg
